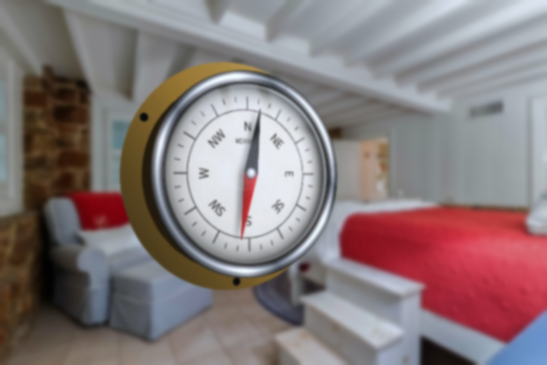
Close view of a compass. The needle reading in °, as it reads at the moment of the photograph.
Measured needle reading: 190 °
